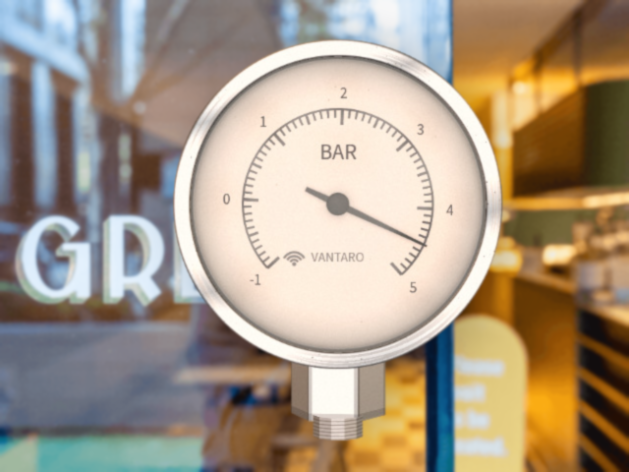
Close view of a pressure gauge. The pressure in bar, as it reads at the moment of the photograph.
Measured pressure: 4.5 bar
